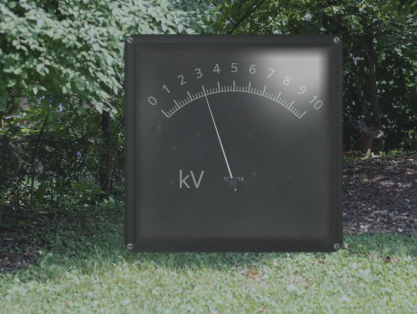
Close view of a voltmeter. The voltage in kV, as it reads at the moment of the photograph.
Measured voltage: 3 kV
